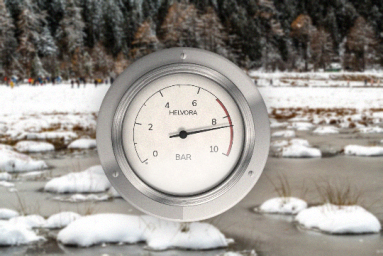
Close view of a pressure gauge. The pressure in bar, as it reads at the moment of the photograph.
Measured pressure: 8.5 bar
